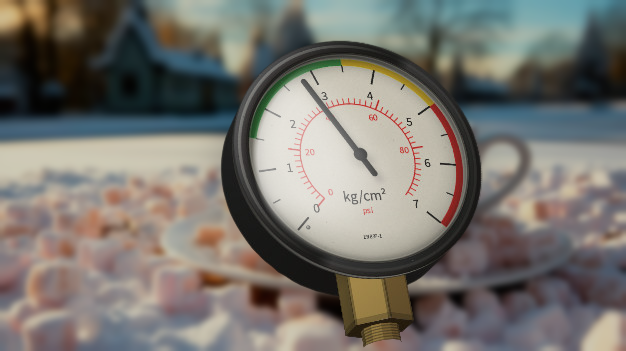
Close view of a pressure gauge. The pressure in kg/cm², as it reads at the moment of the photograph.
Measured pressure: 2.75 kg/cm²
